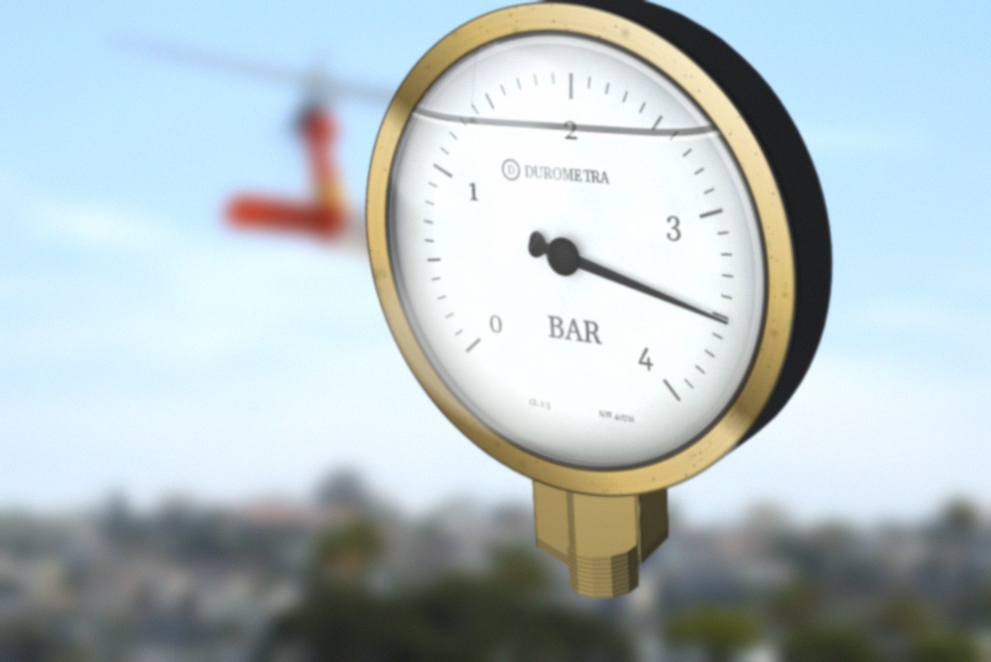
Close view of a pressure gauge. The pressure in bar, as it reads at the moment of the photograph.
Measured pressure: 3.5 bar
